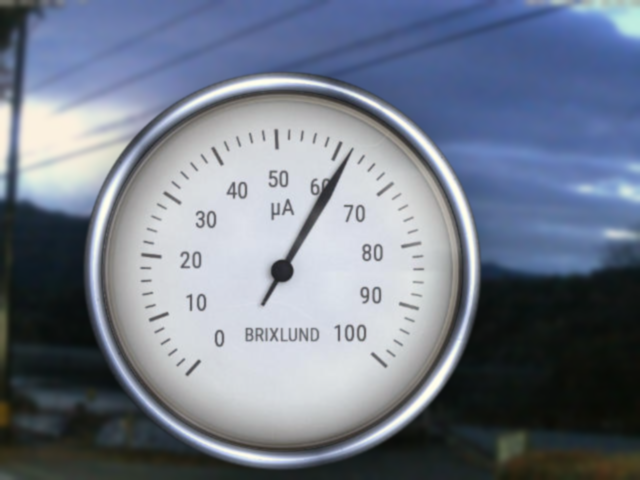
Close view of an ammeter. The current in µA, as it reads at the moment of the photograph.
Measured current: 62 µA
